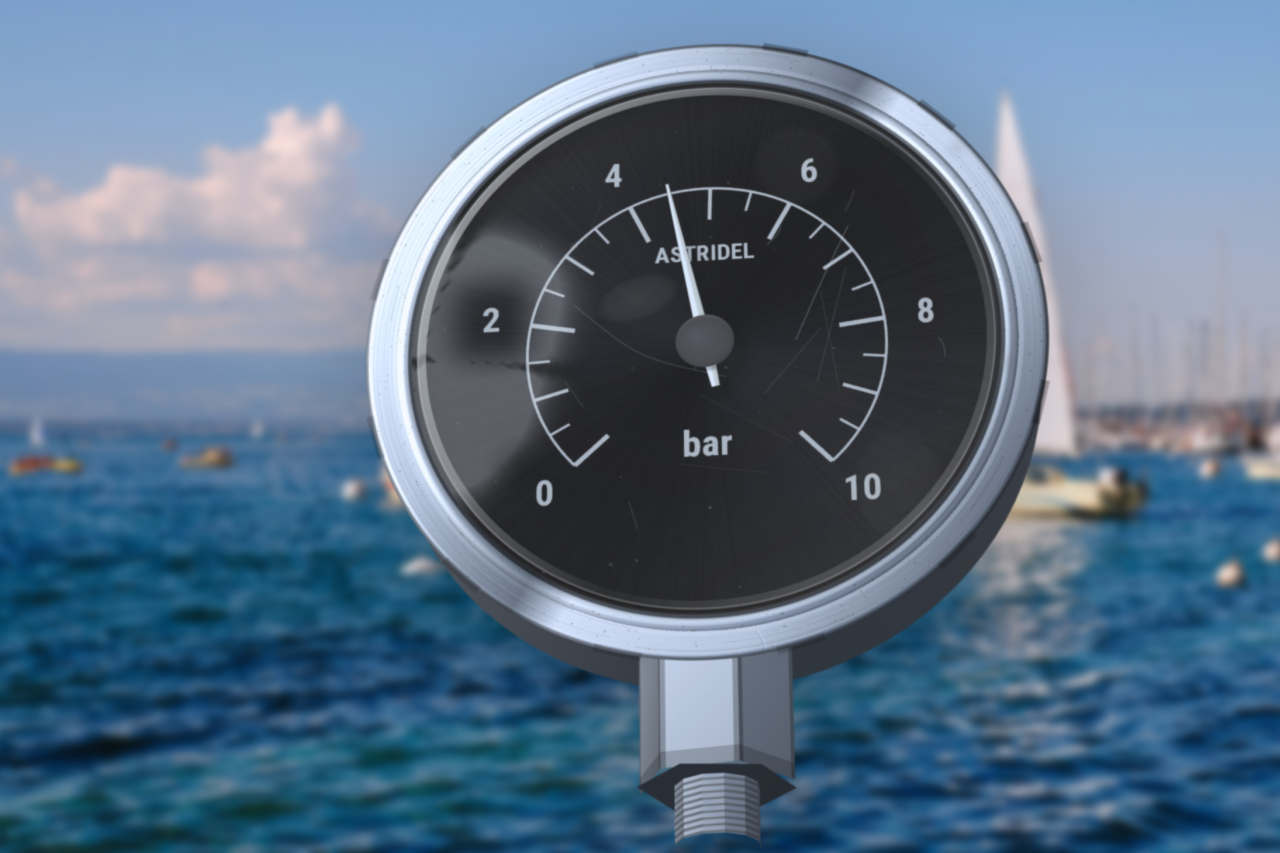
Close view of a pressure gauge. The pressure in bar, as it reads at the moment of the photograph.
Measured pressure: 4.5 bar
